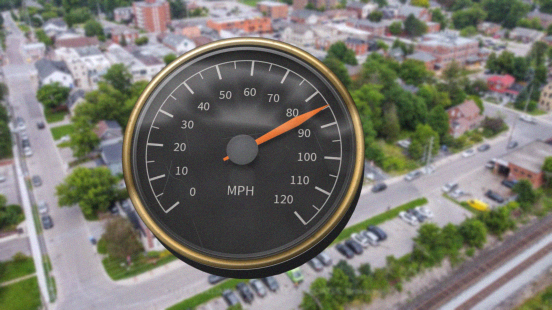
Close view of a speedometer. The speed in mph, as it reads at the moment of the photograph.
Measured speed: 85 mph
